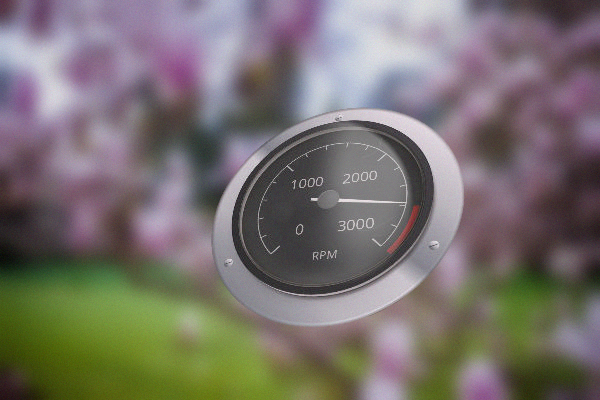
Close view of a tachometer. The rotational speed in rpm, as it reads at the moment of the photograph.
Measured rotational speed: 2600 rpm
